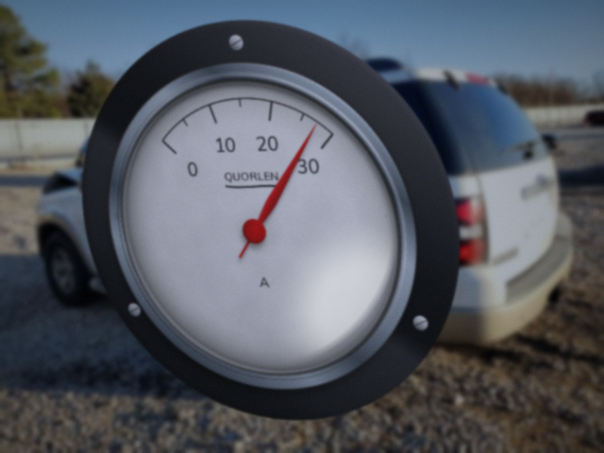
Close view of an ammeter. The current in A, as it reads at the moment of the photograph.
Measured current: 27.5 A
